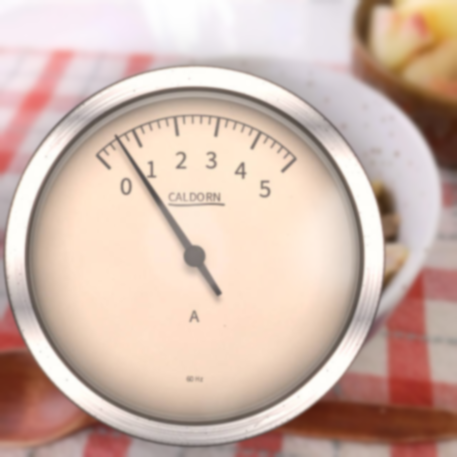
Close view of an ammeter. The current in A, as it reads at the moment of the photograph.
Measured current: 0.6 A
